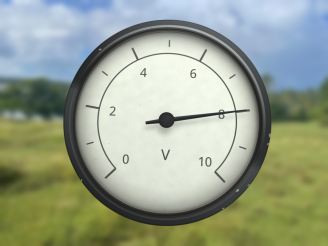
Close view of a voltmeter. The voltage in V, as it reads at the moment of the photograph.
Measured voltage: 8 V
